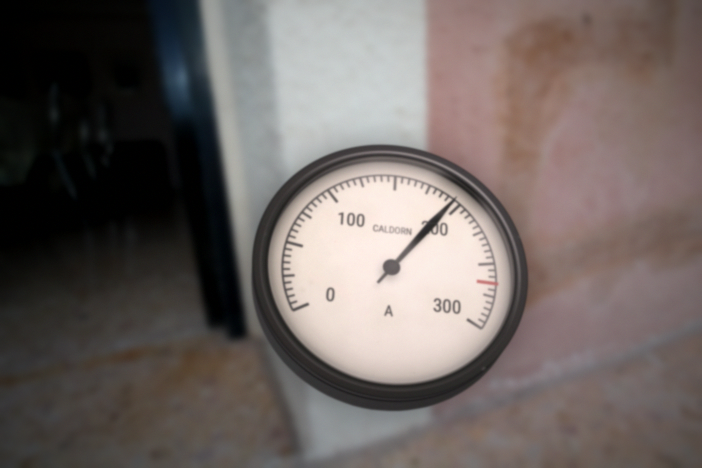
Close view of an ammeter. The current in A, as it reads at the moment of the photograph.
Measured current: 195 A
